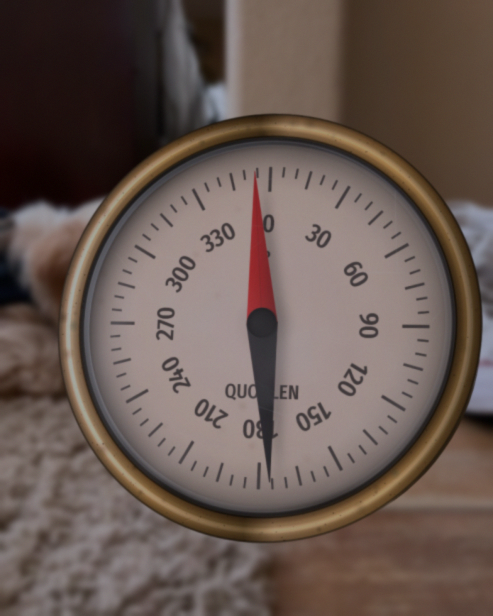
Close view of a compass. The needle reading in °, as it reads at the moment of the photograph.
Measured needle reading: 355 °
